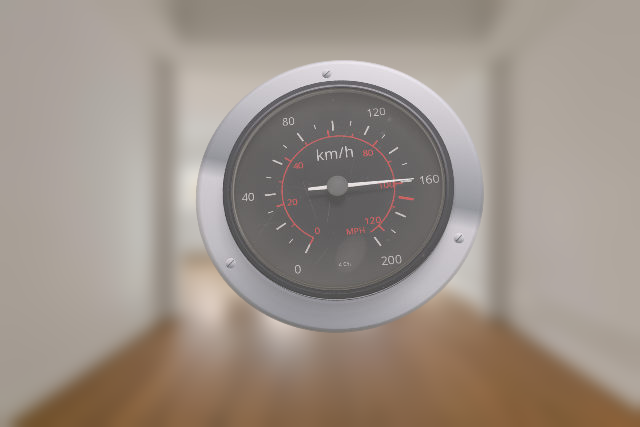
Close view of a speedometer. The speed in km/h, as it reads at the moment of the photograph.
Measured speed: 160 km/h
